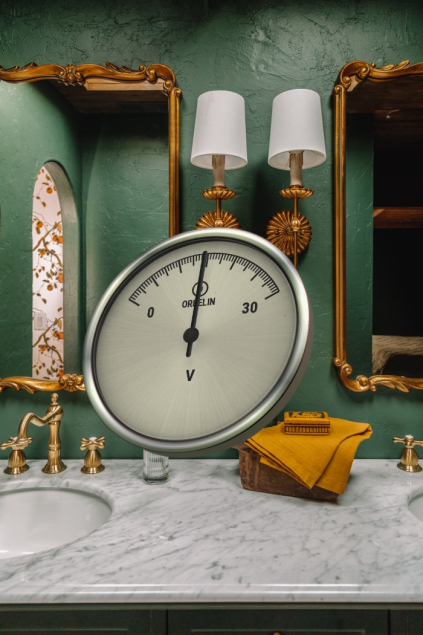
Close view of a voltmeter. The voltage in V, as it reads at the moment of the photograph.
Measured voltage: 15 V
